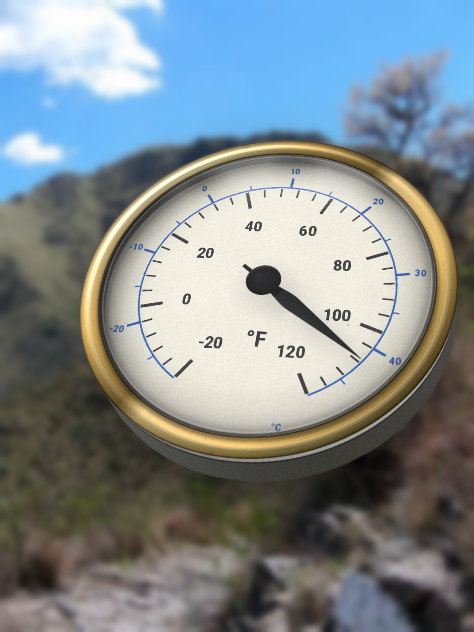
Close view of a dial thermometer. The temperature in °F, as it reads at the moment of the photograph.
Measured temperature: 108 °F
